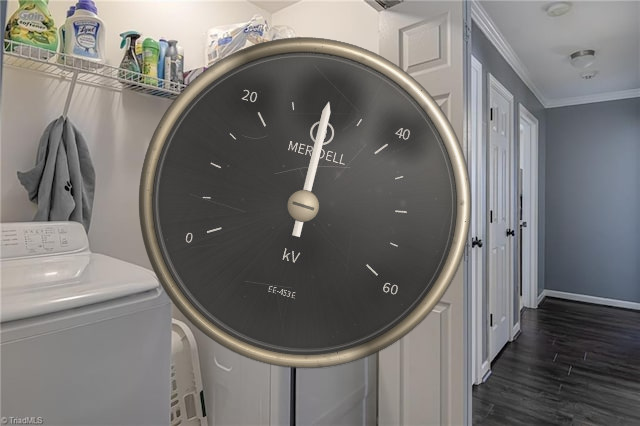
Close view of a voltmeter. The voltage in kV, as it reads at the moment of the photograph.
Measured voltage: 30 kV
